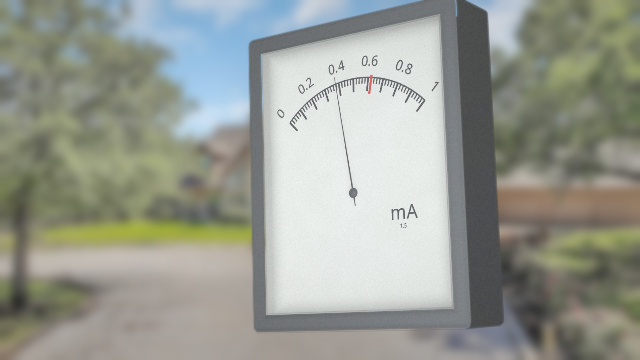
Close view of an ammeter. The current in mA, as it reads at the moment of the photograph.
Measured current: 0.4 mA
